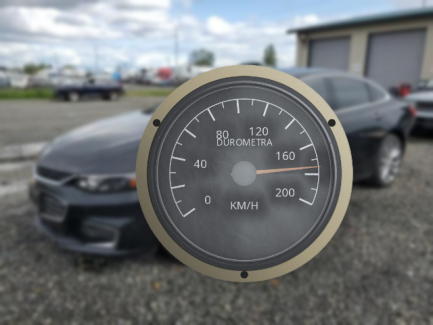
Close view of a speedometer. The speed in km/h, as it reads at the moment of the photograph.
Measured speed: 175 km/h
